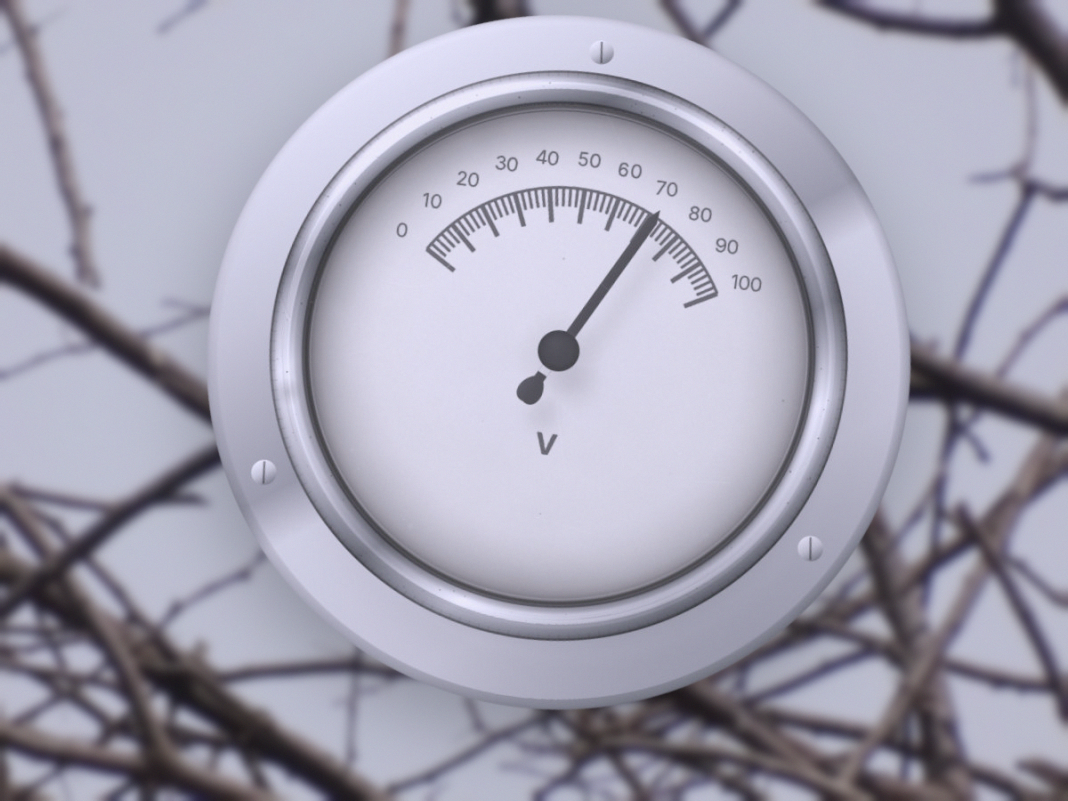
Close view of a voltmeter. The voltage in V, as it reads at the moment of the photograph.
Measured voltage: 72 V
